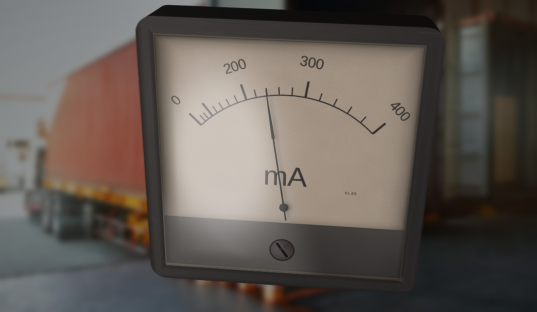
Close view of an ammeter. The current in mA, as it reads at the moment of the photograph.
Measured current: 240 mA
